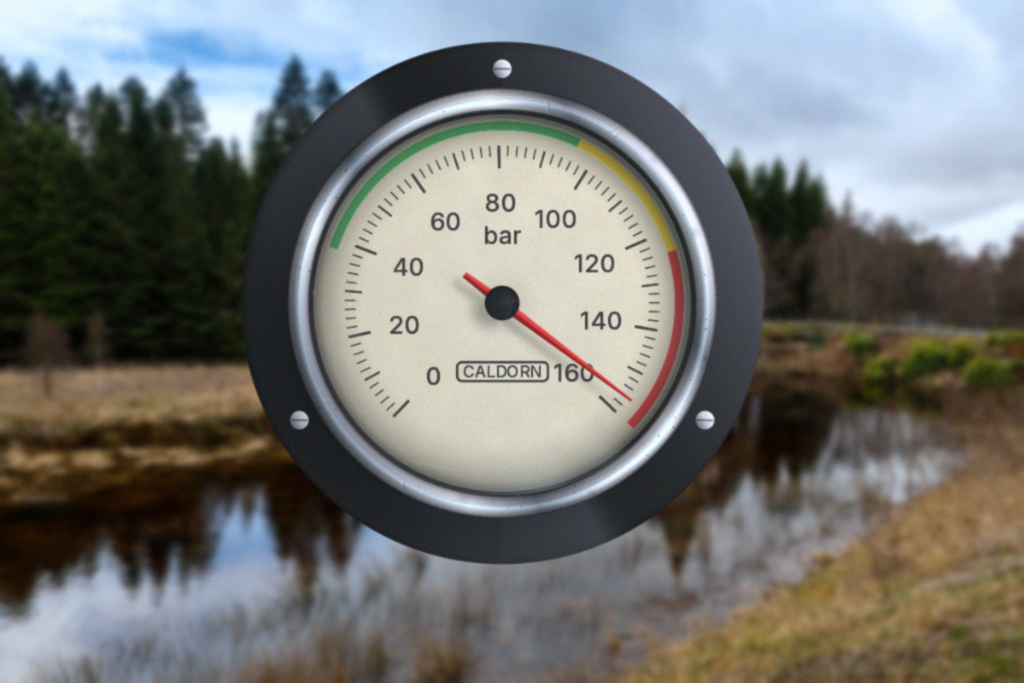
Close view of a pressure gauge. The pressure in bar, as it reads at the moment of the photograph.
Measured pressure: 156 bar
